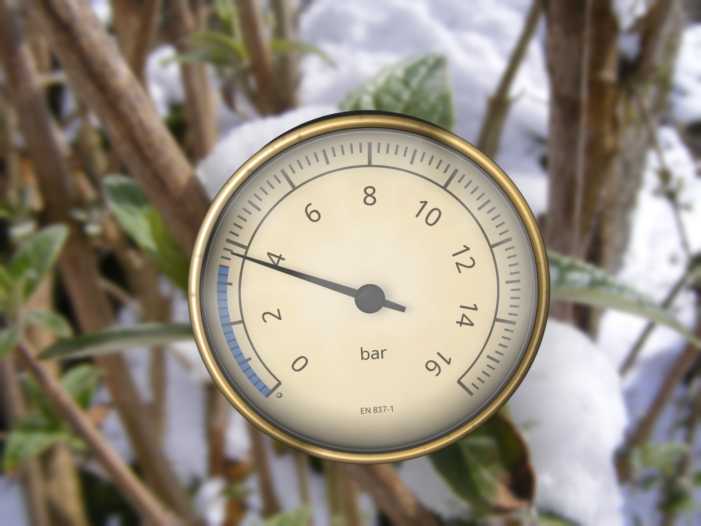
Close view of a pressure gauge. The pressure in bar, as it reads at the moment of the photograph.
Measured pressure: 3.8 bar
